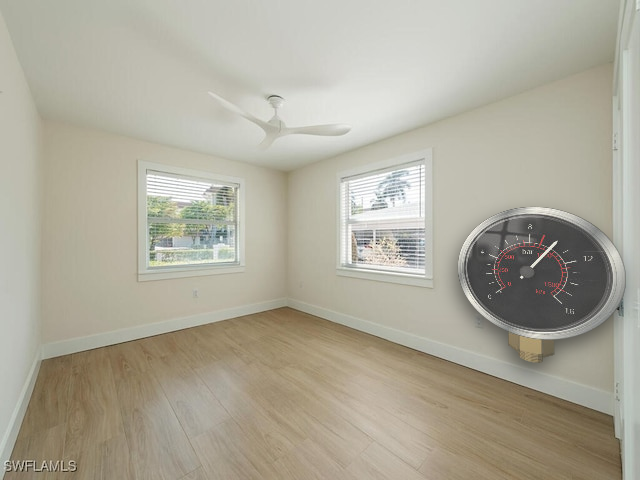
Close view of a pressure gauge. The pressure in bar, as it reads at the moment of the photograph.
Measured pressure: 10 bar
